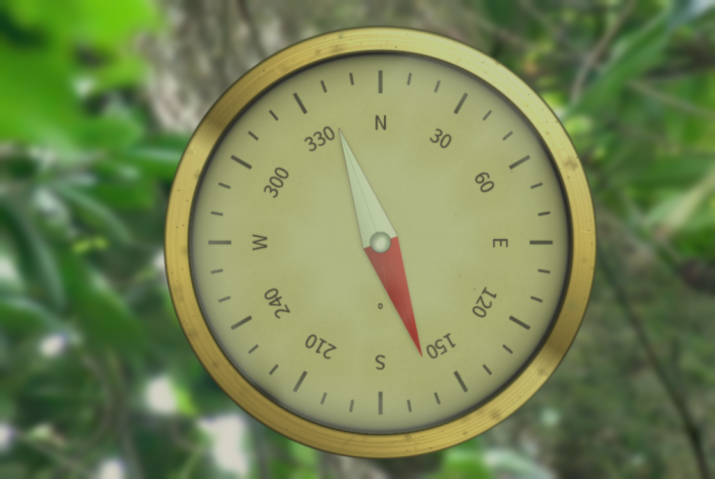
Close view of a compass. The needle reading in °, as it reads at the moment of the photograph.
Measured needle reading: 160 °
